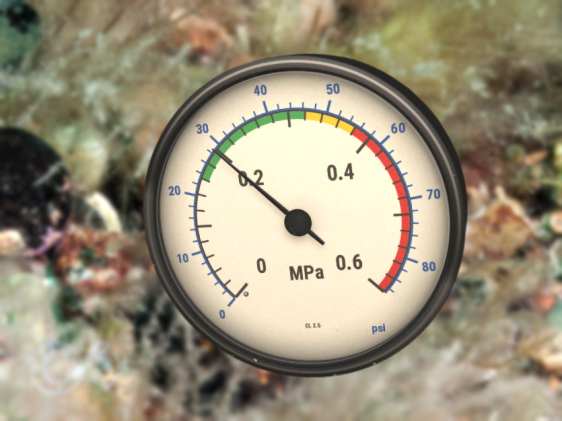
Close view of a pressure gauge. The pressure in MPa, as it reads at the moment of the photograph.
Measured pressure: 0.2 MPa
